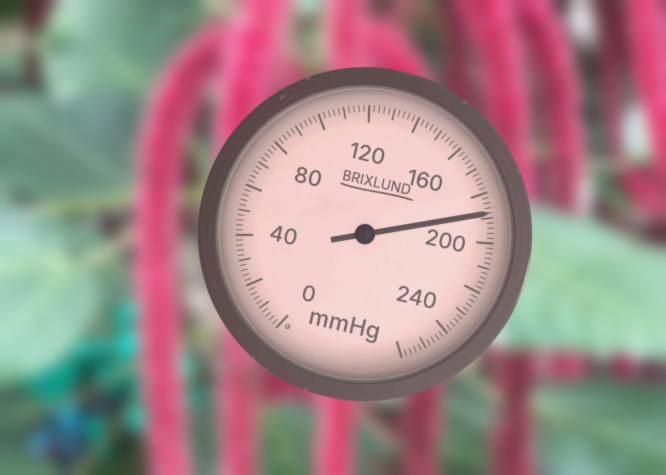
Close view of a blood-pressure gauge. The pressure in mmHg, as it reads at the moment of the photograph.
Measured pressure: 188 mmHg
